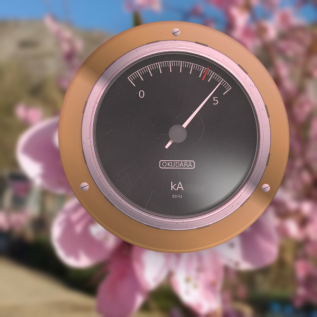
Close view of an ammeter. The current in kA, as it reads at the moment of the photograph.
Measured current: 4.5 kA
